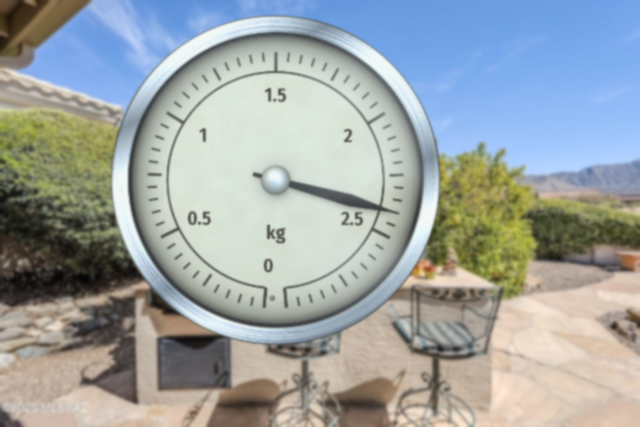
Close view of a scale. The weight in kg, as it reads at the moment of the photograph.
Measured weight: 2.4 kg
